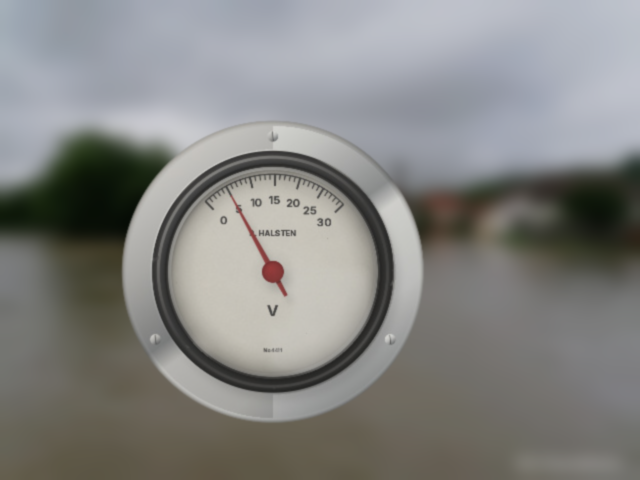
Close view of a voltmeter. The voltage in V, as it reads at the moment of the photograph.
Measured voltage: 5 V
